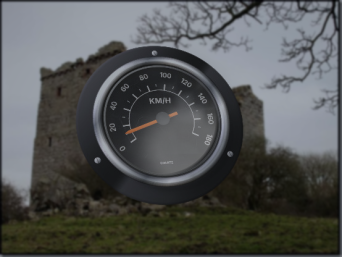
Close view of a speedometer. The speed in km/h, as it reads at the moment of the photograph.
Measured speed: 10 km/h
